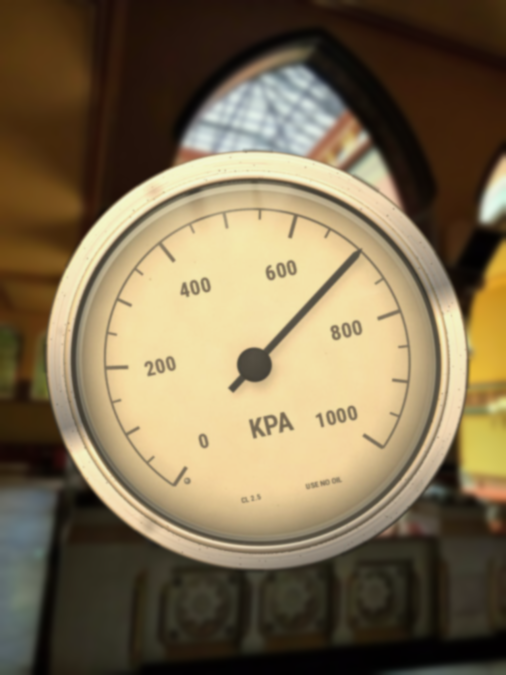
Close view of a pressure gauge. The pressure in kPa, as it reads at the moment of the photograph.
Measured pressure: 700 kPa
